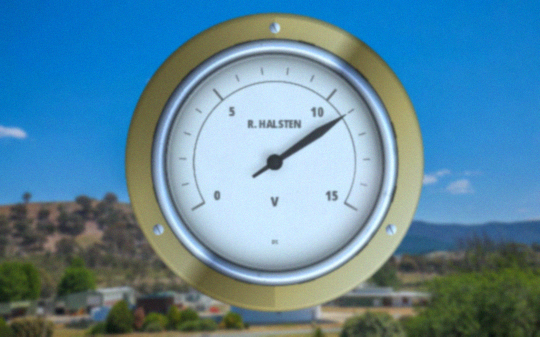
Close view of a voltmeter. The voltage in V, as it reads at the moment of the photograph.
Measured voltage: 11 V
